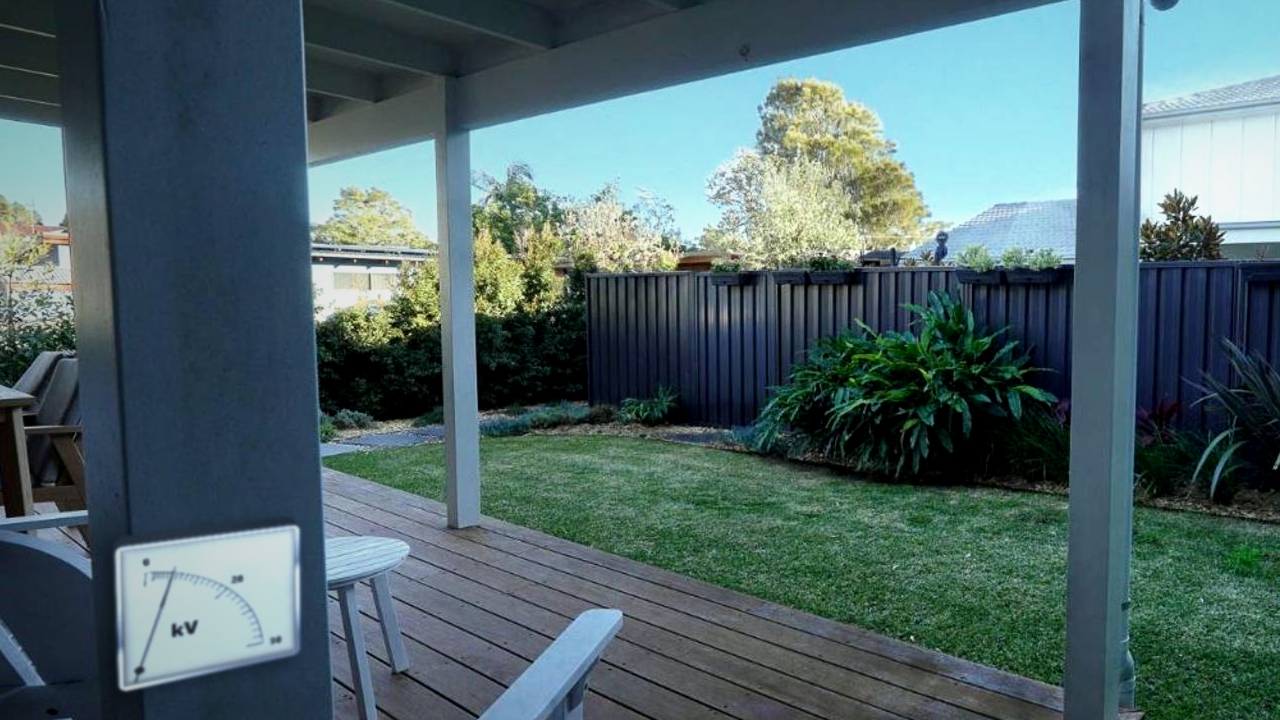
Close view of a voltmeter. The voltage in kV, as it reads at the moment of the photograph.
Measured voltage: 10 kV
